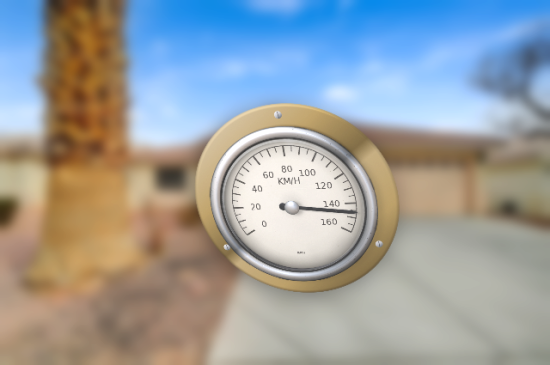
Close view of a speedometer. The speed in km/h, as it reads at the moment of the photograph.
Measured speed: 145 km/h
